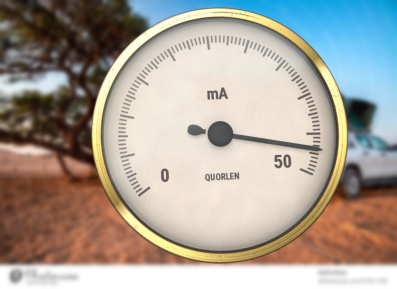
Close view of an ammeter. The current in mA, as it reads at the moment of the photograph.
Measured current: 47 mA
